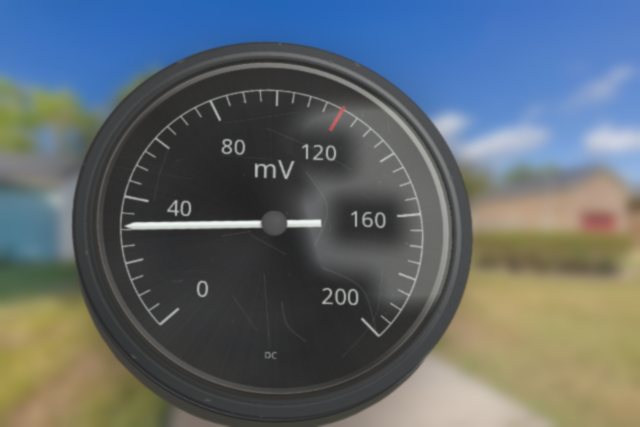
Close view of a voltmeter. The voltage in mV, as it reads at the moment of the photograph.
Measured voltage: 30 mV
